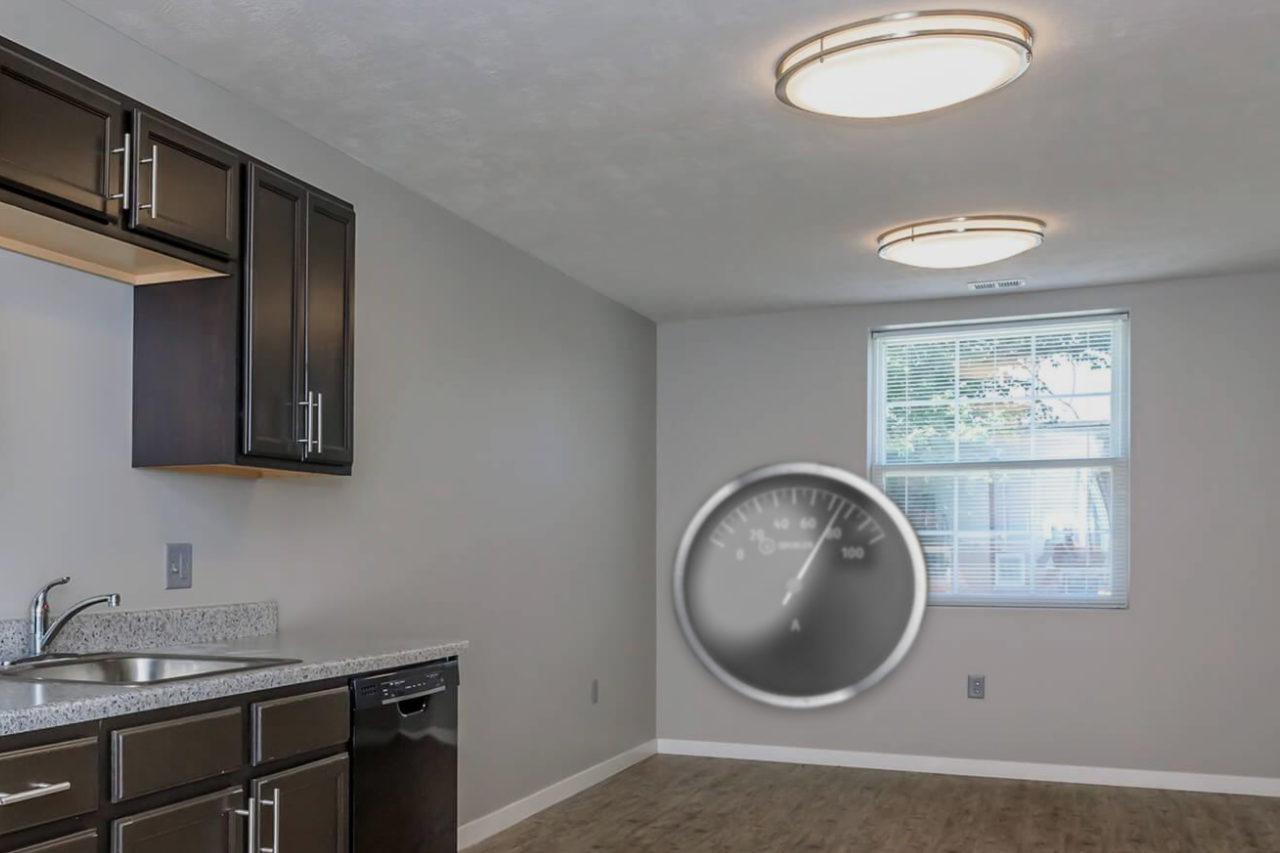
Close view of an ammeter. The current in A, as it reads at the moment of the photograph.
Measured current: 75 A
